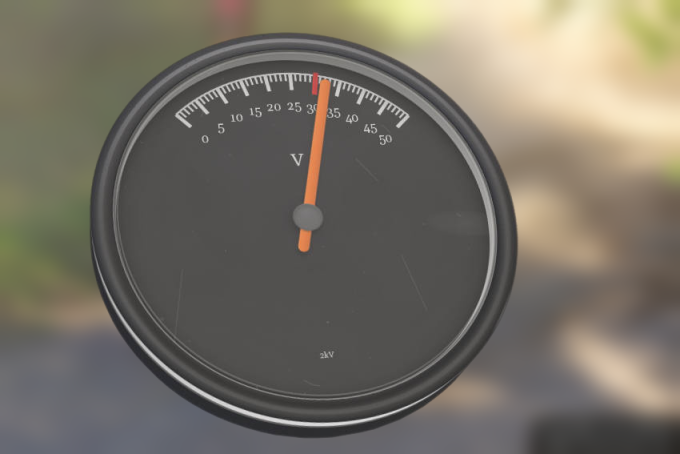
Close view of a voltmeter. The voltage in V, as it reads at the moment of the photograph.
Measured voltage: 32 V
